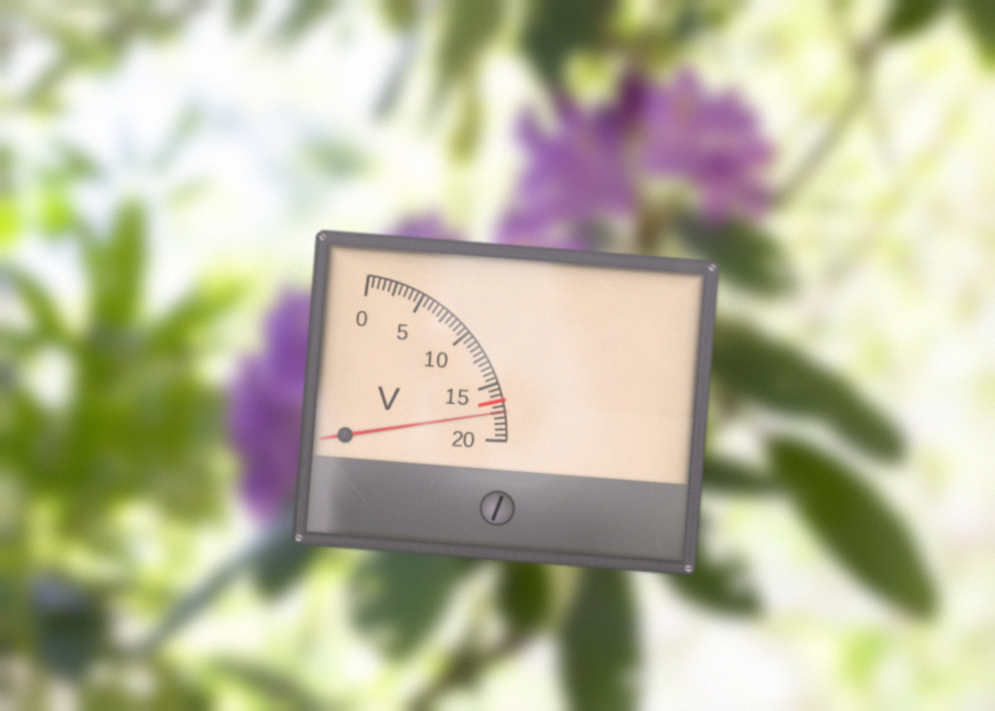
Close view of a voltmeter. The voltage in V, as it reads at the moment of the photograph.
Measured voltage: 17.5 V
